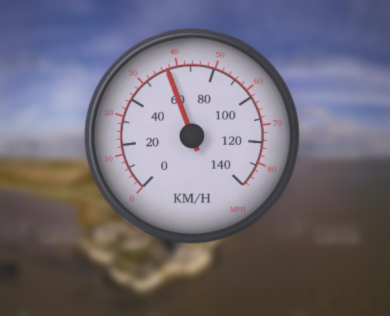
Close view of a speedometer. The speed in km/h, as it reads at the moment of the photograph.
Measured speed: 60 km/h
